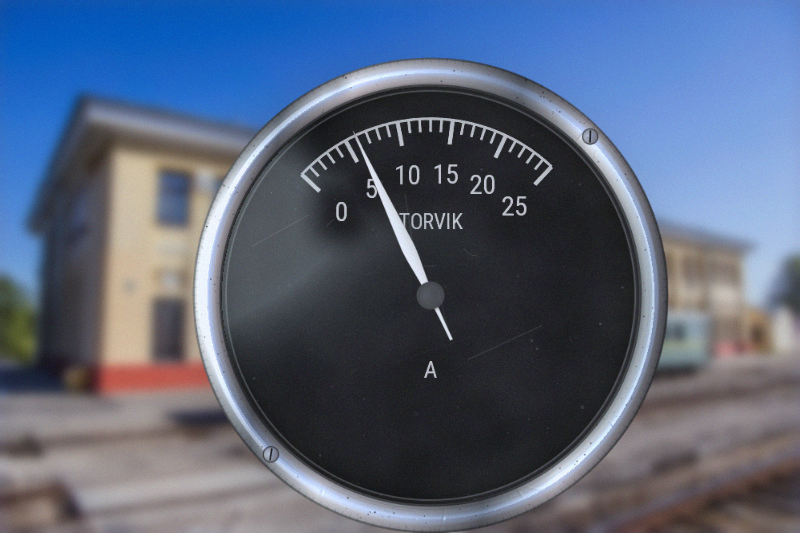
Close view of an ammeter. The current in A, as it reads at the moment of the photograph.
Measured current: 6 A
